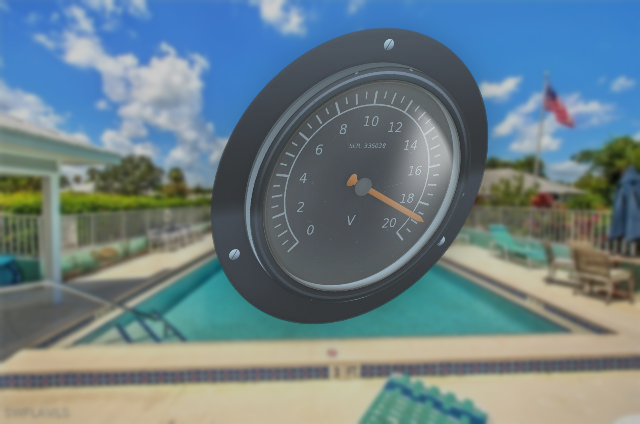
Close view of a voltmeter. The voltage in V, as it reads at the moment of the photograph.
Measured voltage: 18.75 V
